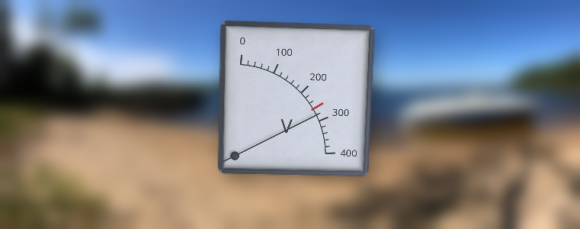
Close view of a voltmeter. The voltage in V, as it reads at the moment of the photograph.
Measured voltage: 280 V
